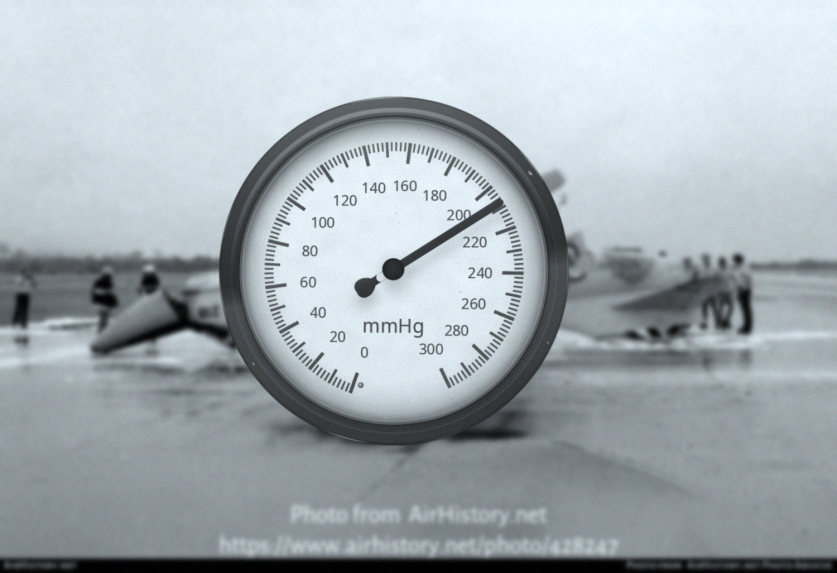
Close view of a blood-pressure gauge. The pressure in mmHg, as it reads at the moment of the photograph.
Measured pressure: 208 mmHg
